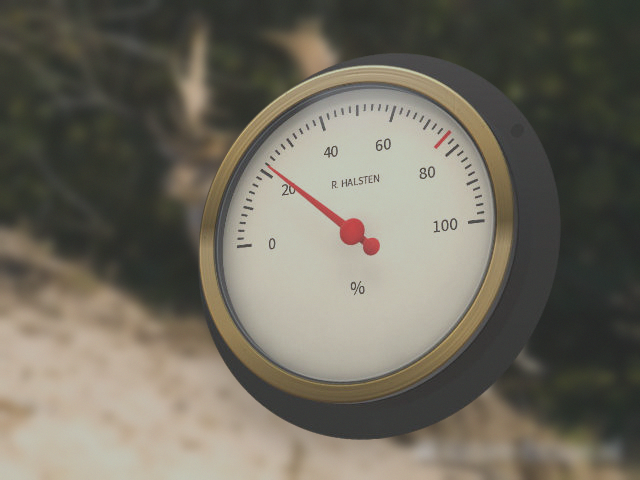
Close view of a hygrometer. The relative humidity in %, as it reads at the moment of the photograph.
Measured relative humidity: 22 %
